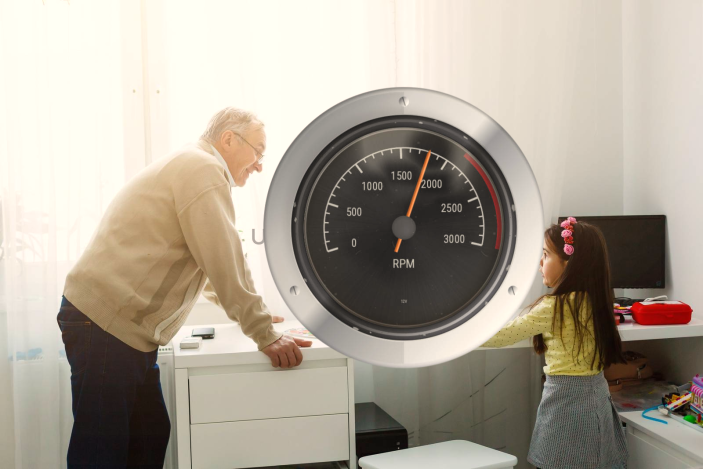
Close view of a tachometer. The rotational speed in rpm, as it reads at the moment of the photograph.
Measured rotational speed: 1800 rpm
